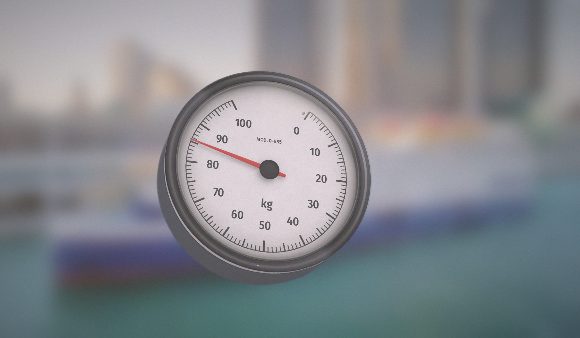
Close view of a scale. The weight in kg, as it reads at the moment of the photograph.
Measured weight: 85 kg
